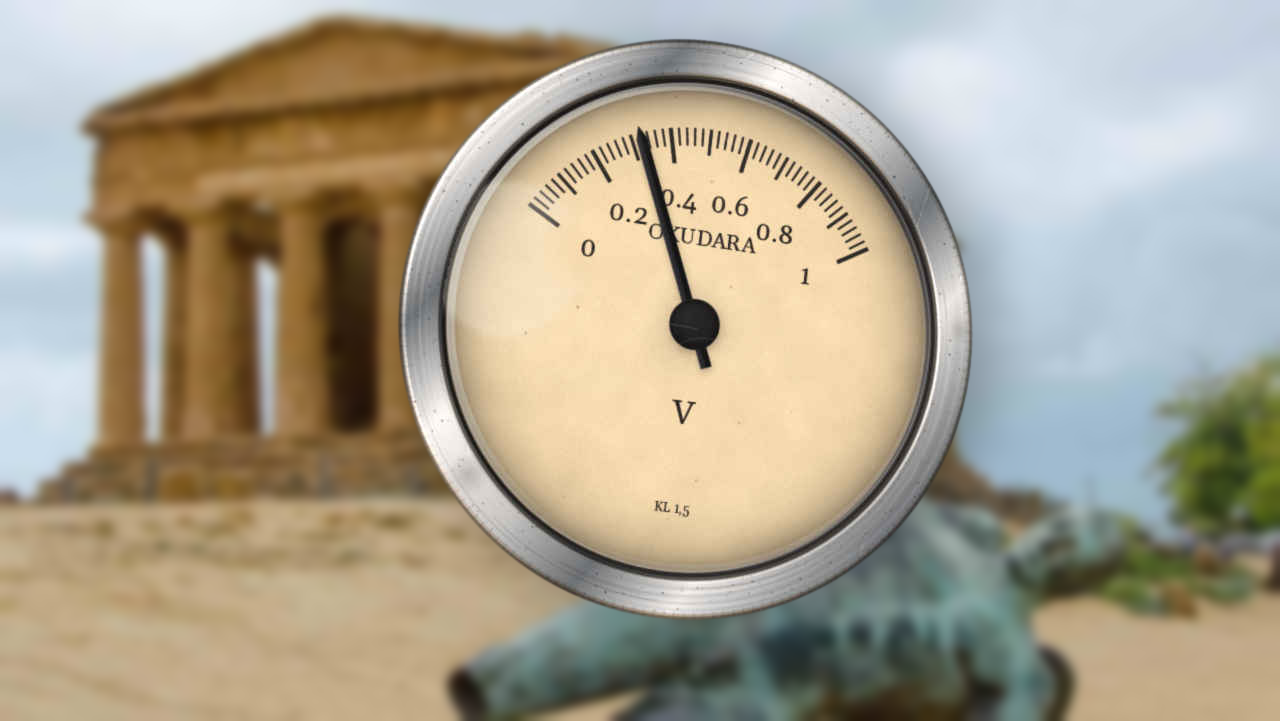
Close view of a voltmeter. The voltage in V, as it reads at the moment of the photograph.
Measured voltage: 0.32 V
